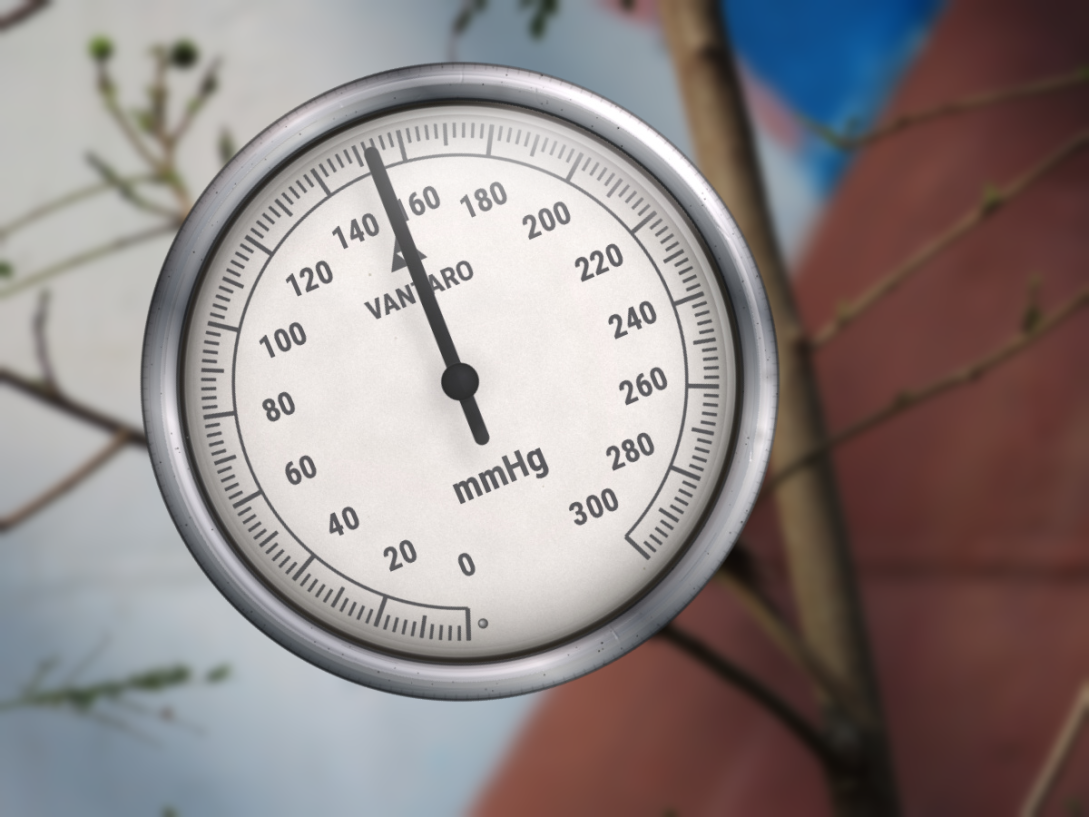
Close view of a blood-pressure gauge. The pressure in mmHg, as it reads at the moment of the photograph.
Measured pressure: 153 mmHg
